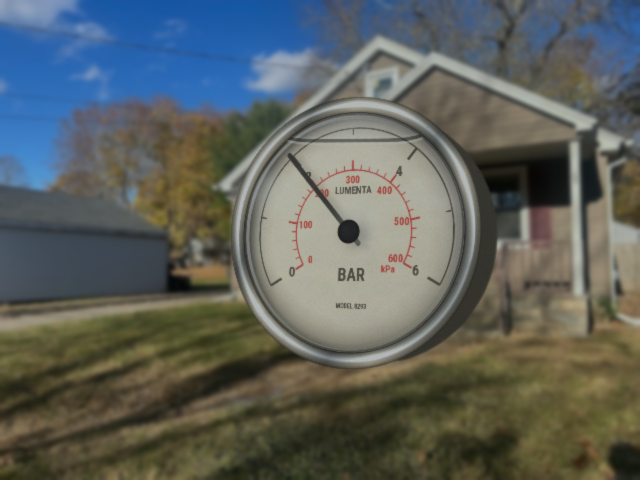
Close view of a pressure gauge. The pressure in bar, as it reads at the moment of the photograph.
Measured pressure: 2 bar
